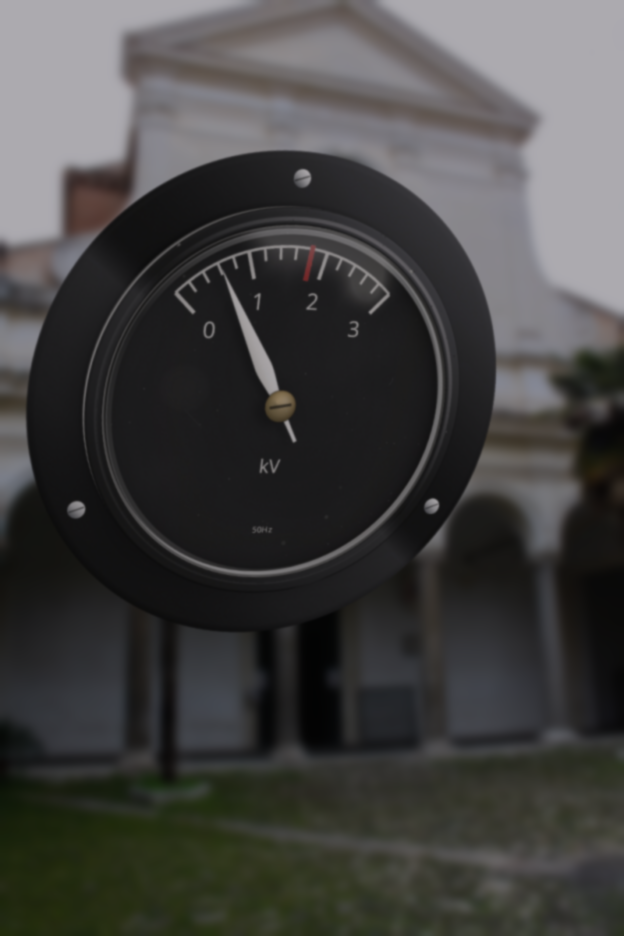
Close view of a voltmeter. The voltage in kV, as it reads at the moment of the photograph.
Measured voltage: 0.6 kV
